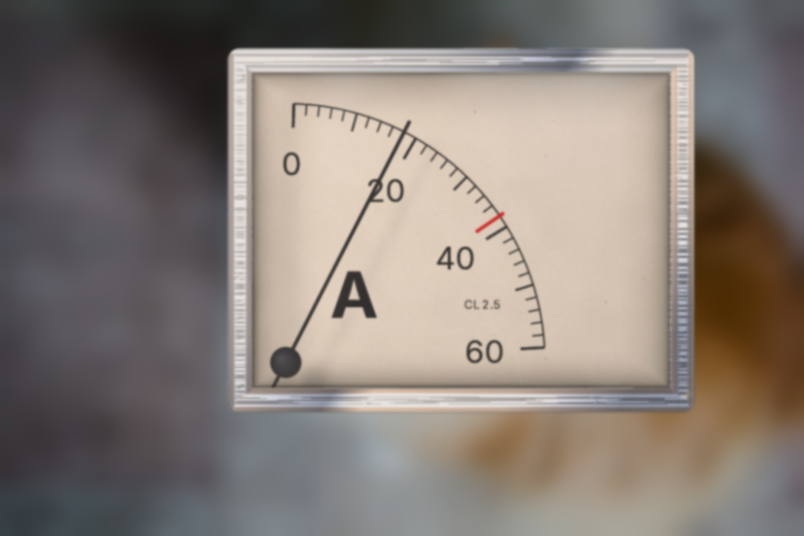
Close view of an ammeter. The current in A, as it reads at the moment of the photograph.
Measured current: 18 A
